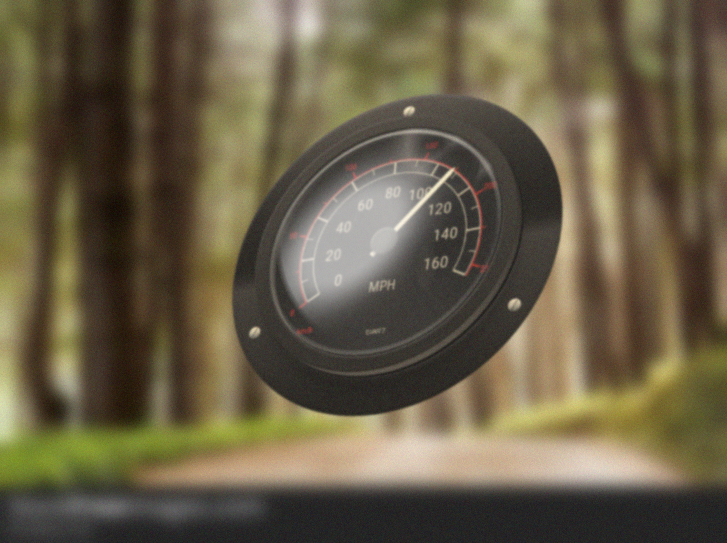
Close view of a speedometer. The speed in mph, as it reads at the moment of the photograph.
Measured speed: 110 mph
